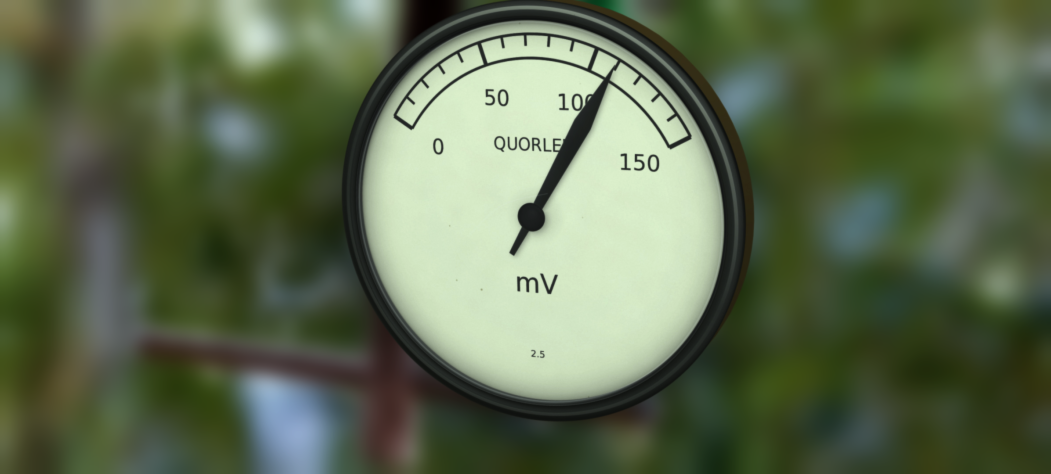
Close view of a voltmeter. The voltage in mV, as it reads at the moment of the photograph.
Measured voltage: 110 mV
